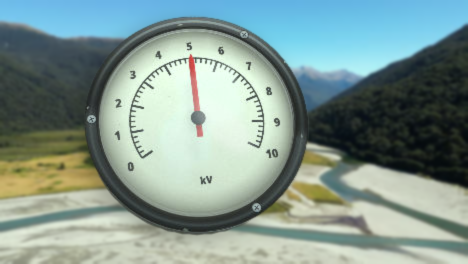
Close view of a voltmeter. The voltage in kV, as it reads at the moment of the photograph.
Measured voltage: 5 kV
